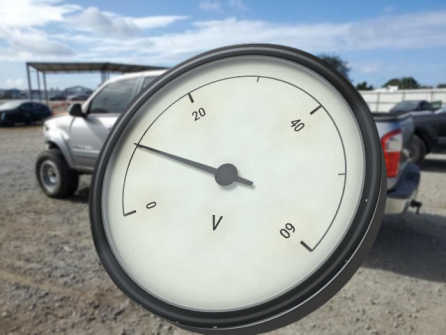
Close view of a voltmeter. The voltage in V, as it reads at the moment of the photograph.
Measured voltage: 10 V
